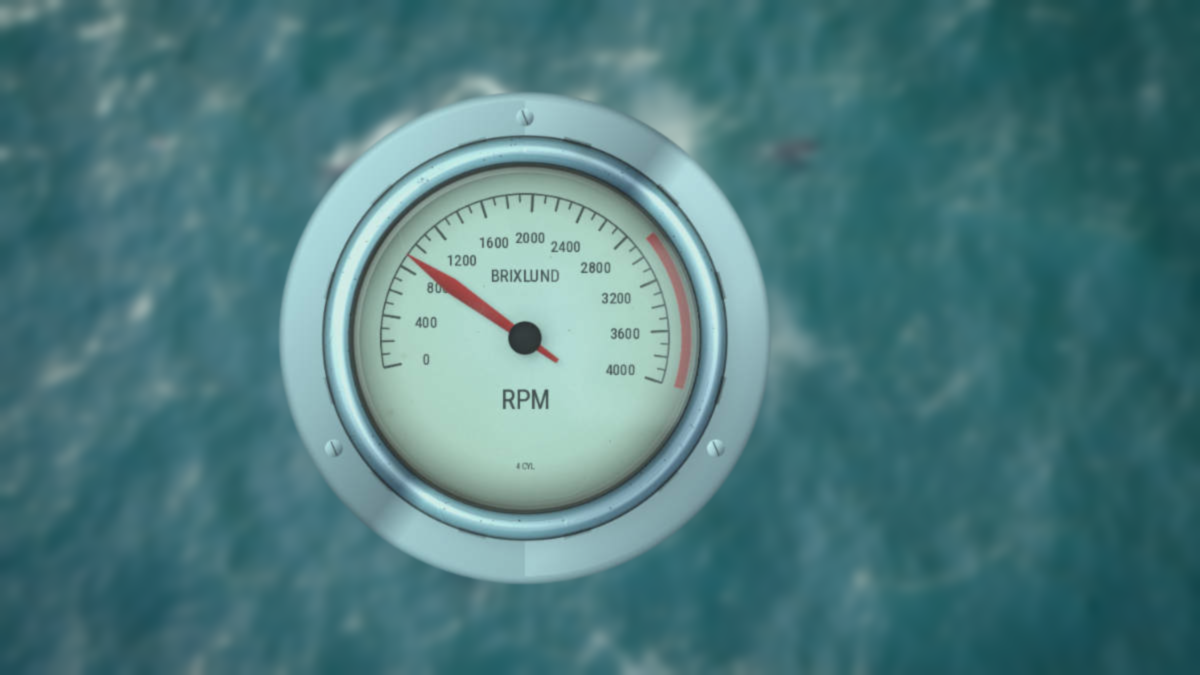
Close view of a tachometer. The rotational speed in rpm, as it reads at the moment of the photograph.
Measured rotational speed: 900 rpm
